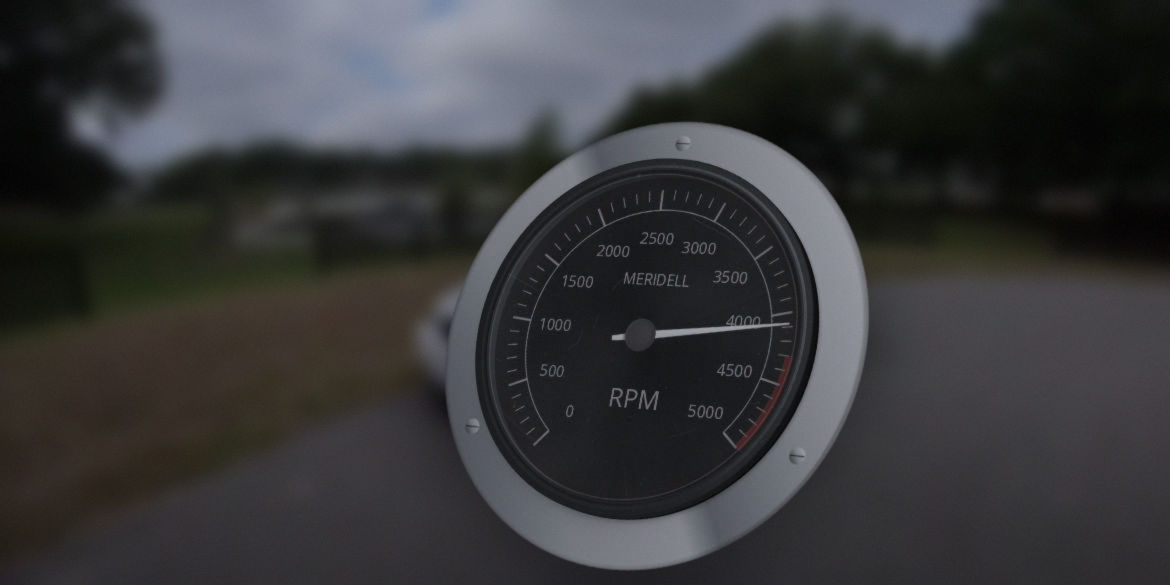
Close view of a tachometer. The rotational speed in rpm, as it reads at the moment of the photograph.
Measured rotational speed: 4100 rpm
